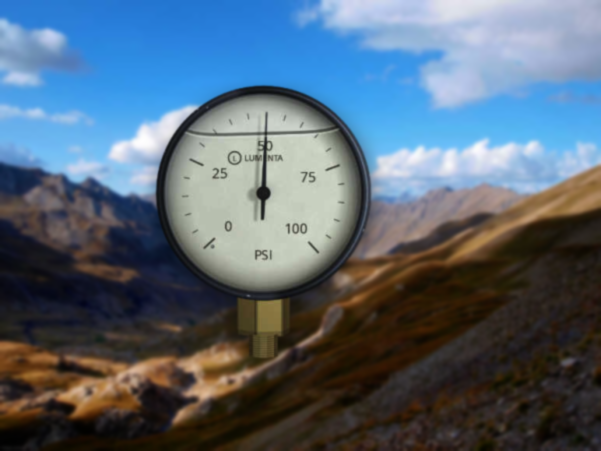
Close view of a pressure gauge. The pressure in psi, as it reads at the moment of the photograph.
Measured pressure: 50 psi
